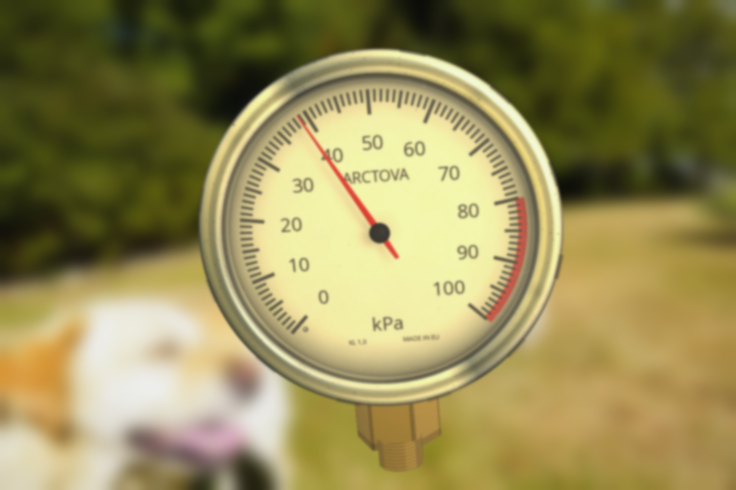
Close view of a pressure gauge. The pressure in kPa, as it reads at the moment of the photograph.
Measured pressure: 39 kPa
